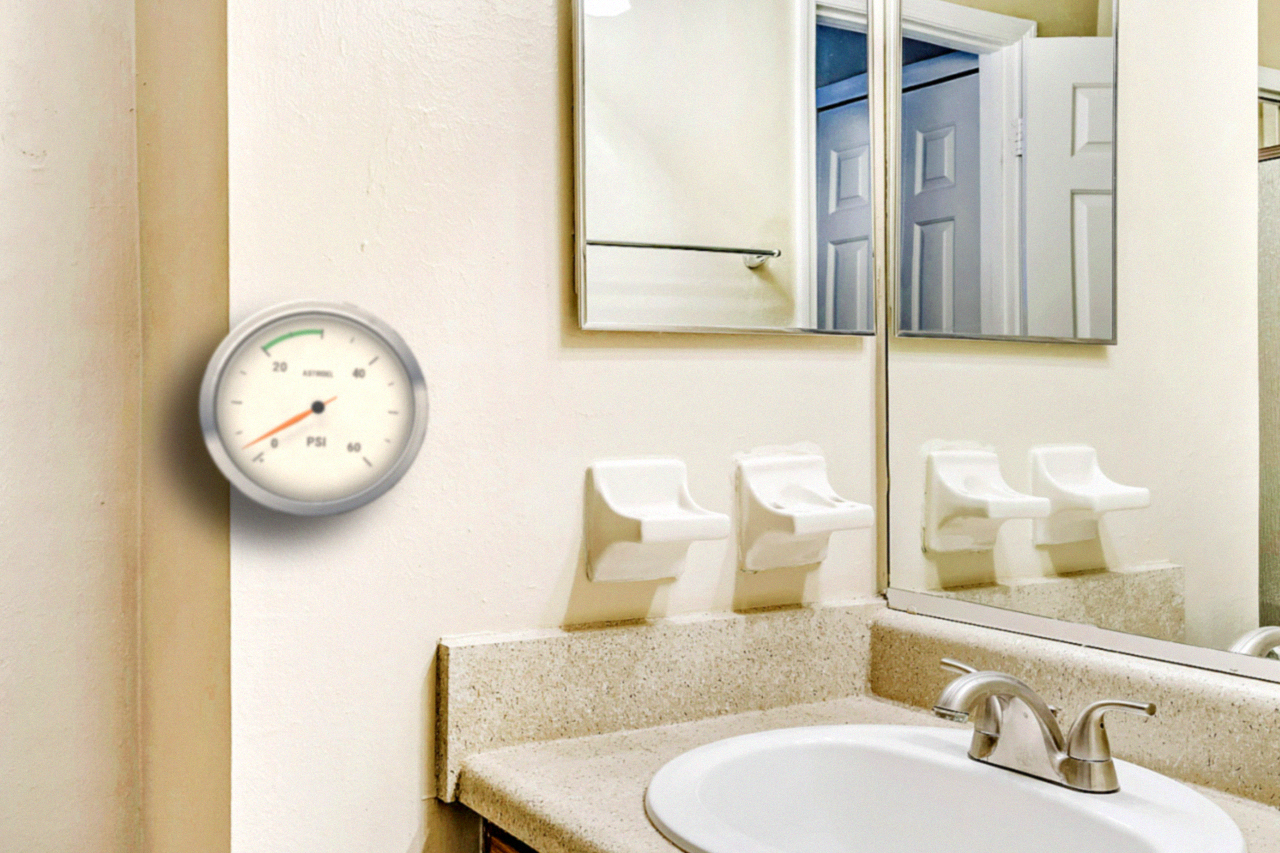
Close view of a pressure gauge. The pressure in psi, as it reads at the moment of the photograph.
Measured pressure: 2.5 psi
